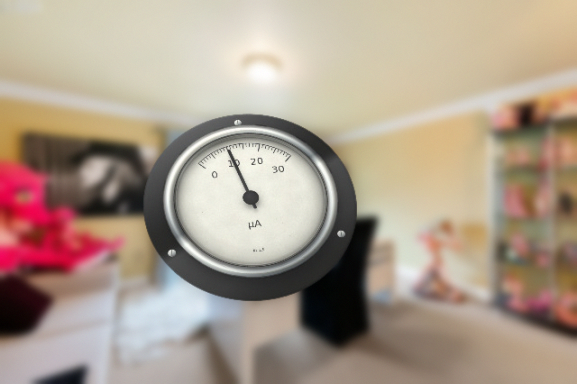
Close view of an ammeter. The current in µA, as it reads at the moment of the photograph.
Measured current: 10 µA
